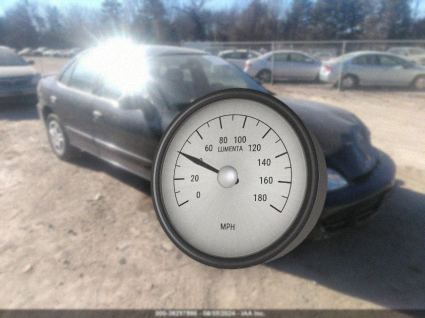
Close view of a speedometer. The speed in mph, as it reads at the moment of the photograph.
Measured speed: 40 mph
